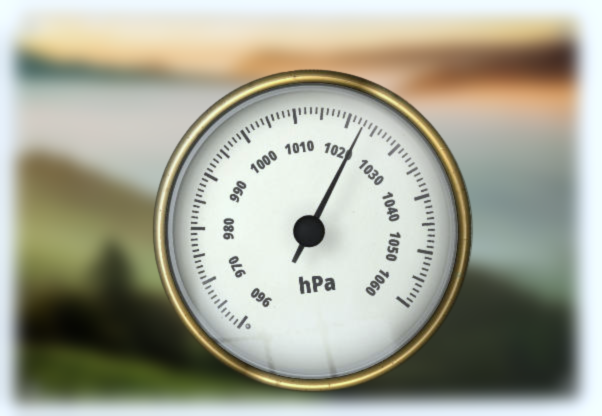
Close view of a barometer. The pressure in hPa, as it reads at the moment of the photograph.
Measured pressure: 1023 hPa
